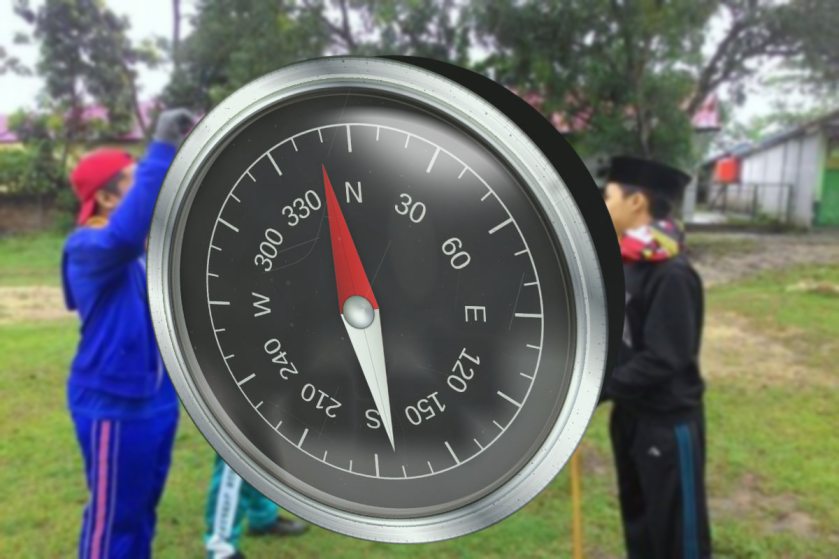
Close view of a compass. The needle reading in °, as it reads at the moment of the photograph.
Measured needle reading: 350 °
